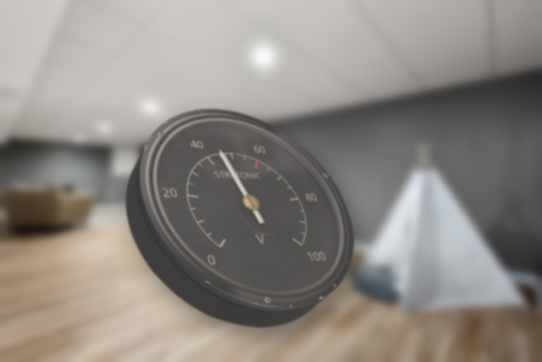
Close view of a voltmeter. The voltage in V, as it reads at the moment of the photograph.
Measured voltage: 45 V
